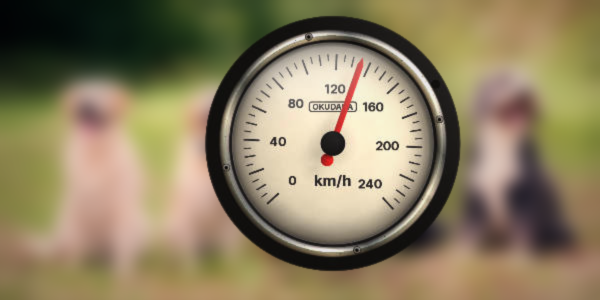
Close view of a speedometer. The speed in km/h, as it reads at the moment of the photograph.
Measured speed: 135 km/h
